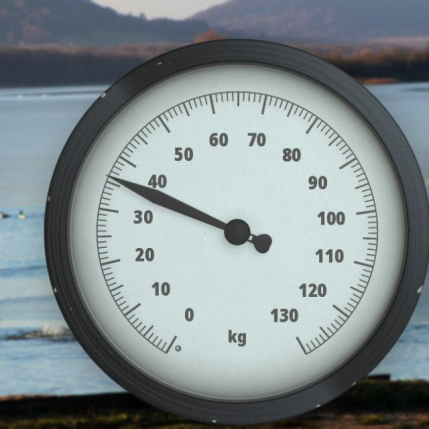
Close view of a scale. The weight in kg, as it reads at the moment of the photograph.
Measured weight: 36 kg
